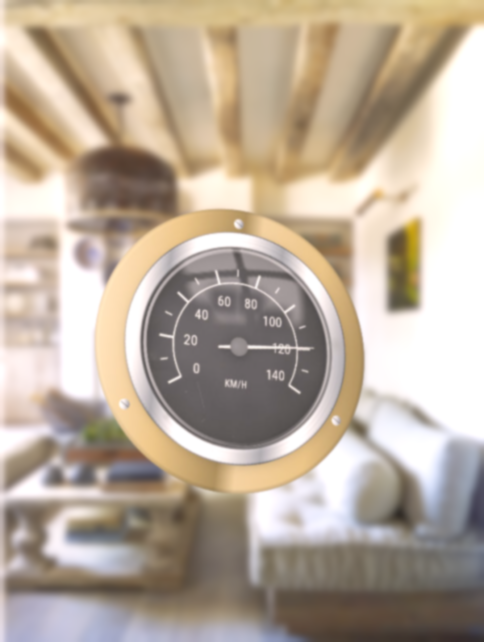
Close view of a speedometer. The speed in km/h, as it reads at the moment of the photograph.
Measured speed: 120 km/h
